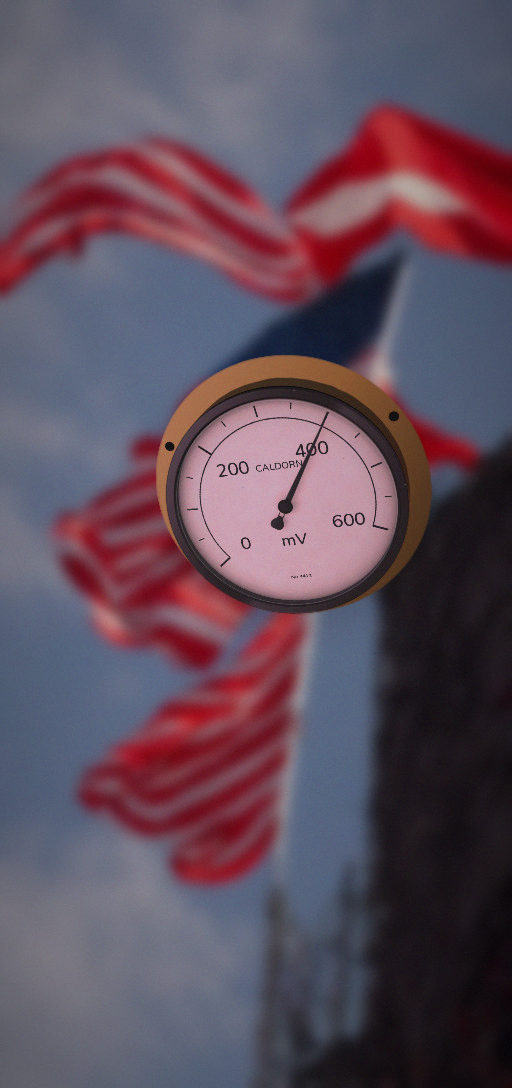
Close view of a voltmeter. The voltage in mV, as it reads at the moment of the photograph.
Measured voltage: 400 mV
